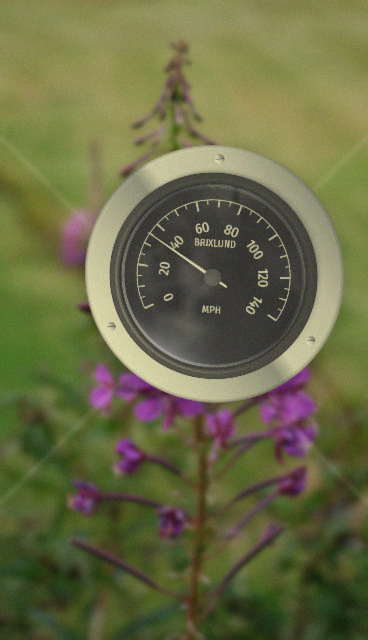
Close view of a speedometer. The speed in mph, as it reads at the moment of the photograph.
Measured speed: 35 mph
